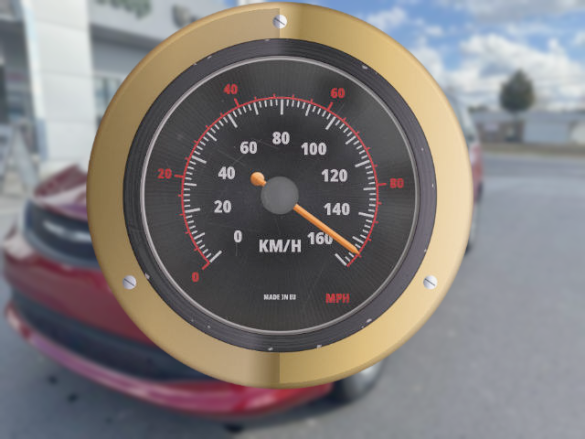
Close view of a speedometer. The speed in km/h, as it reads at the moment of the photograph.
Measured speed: 154 km/h
